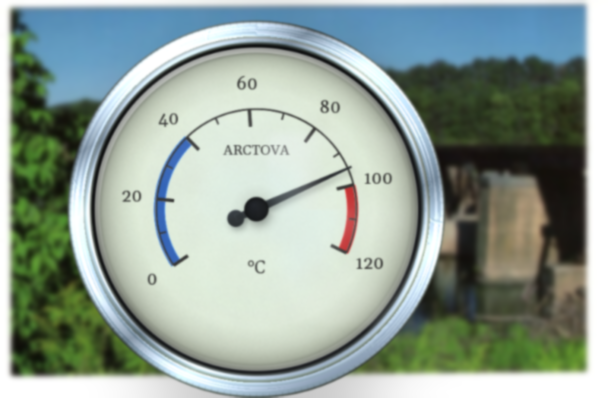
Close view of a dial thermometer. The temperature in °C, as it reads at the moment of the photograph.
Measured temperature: 95 °C
